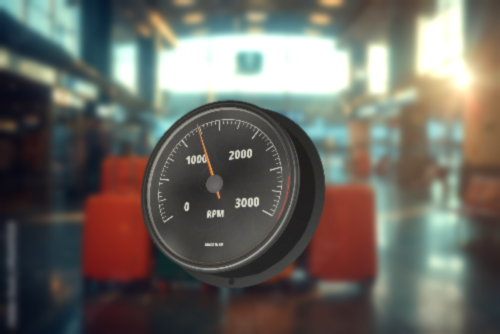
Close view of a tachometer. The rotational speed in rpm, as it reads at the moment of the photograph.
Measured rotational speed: 1250 rpm
